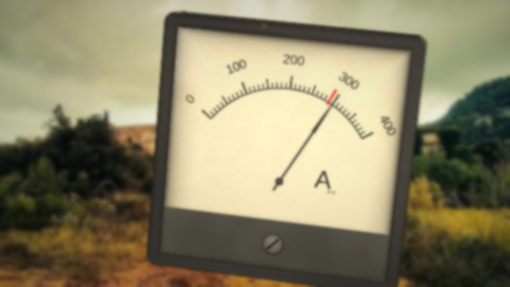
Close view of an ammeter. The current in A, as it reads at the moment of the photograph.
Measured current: 300 A
